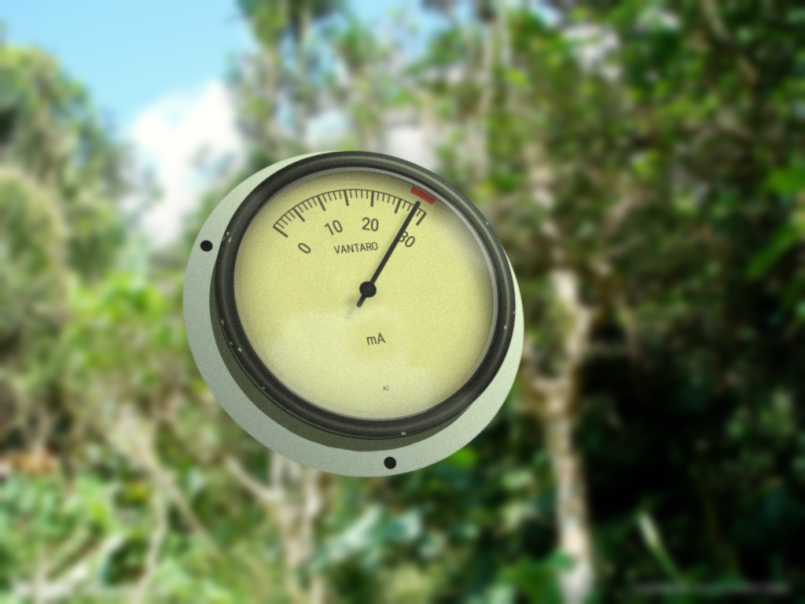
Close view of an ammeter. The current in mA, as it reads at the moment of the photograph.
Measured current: 28 mA
